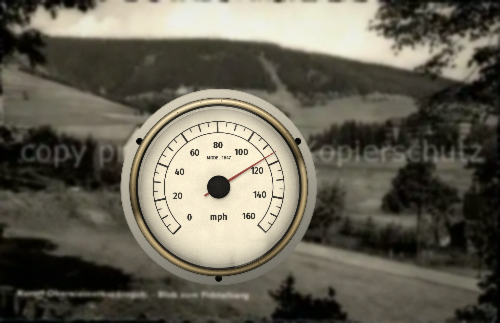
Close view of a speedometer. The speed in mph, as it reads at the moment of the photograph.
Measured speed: 115 mph
